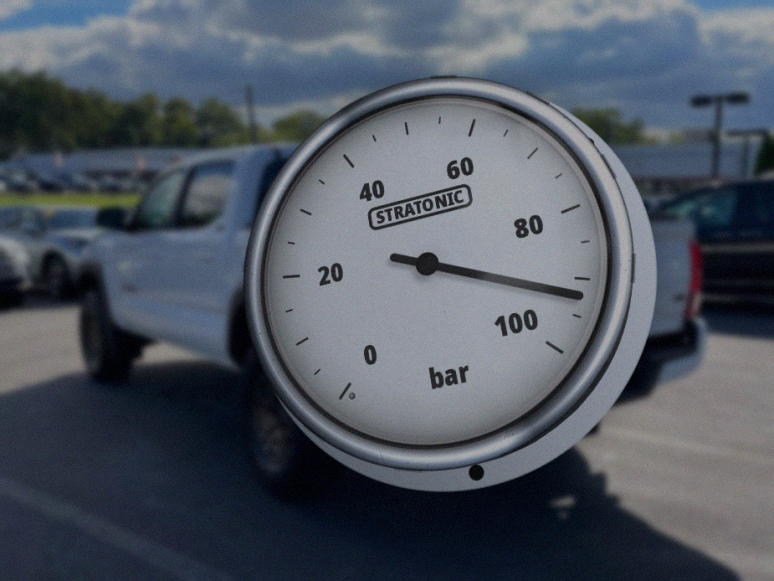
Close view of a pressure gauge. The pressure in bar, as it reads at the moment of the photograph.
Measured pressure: 92.5 bar
